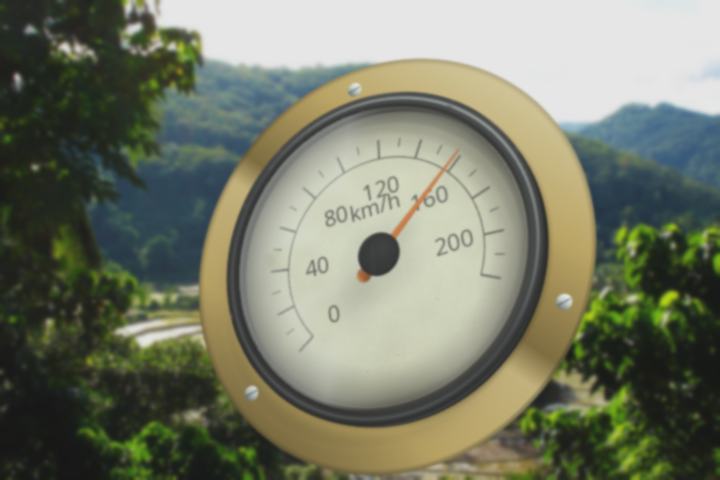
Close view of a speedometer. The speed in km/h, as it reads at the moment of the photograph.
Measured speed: 160 km/h
